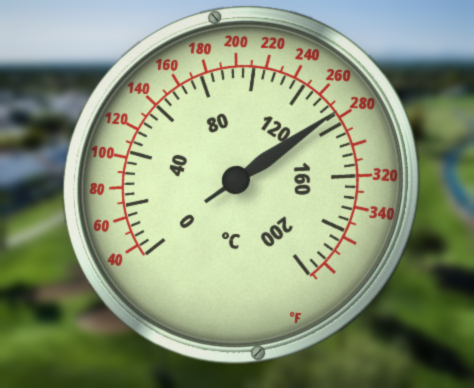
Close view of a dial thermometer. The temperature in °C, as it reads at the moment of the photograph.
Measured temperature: 136 °C
